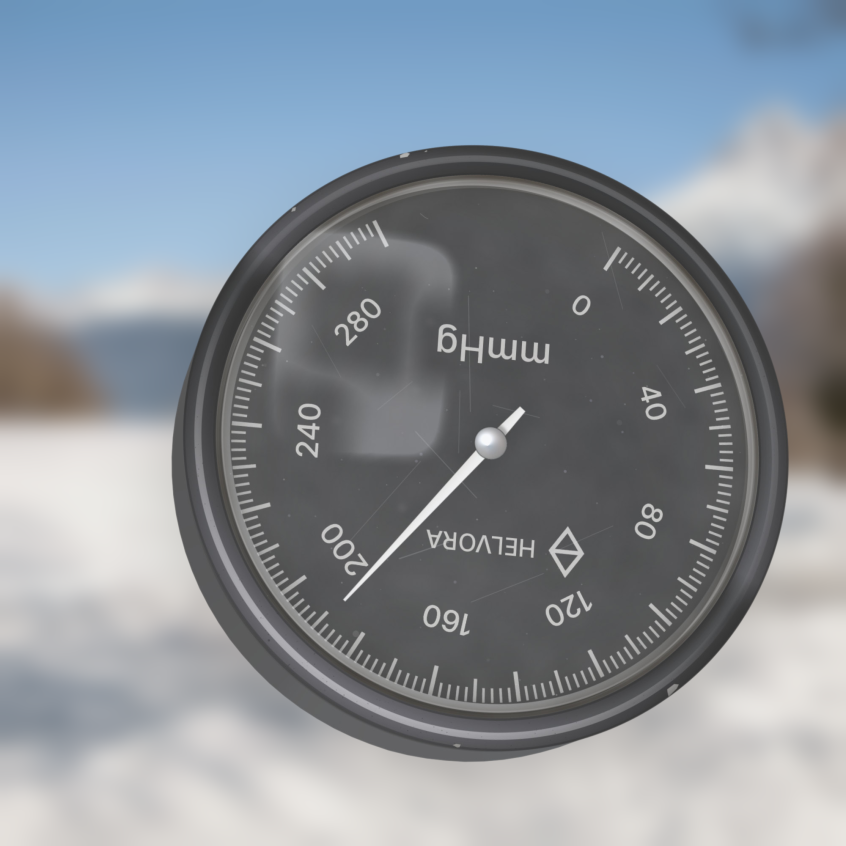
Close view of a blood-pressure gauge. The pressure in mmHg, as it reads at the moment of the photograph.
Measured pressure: 189 mmHg
